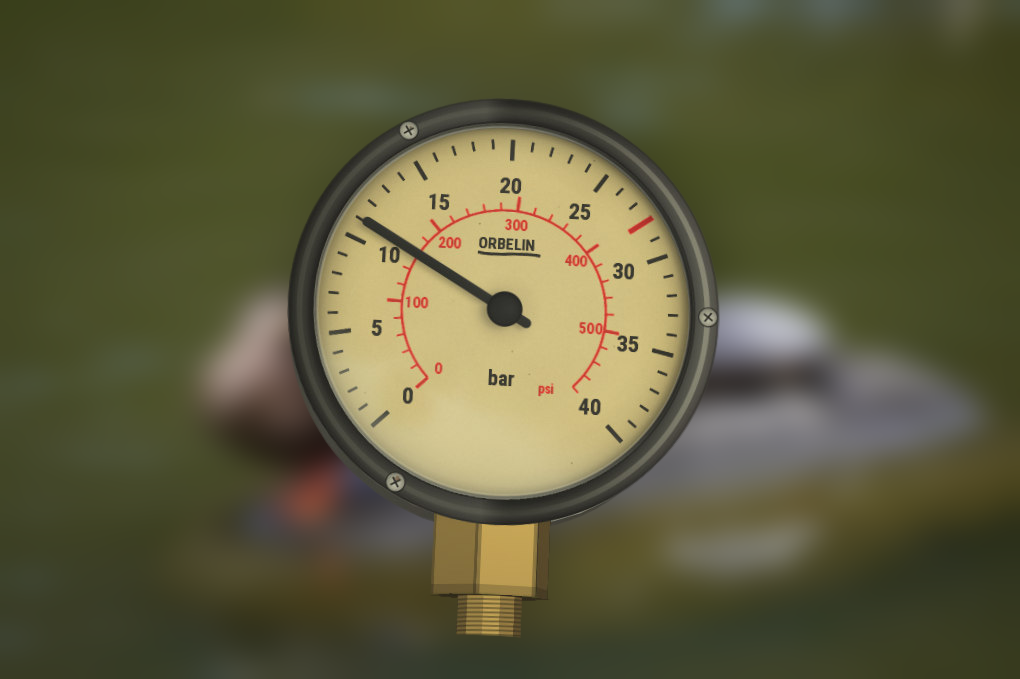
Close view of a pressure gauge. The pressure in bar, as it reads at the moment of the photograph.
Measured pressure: 11 bar
